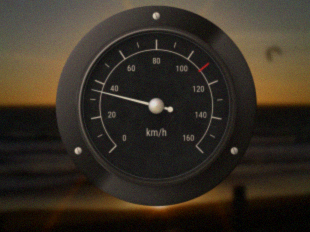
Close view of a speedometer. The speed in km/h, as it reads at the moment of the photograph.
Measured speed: 35 km/h
